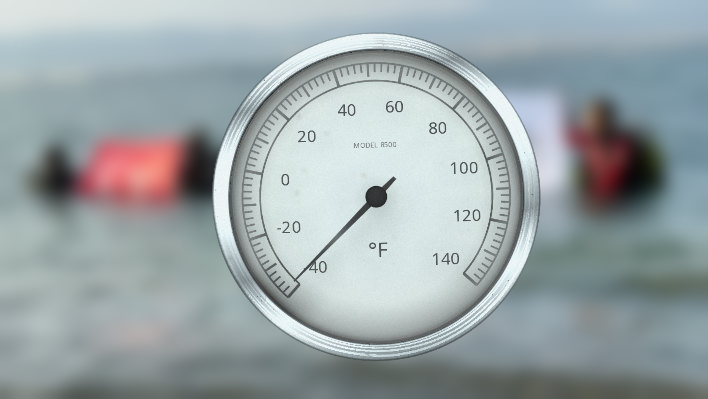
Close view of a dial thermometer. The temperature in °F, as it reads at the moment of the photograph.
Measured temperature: -38 °F
